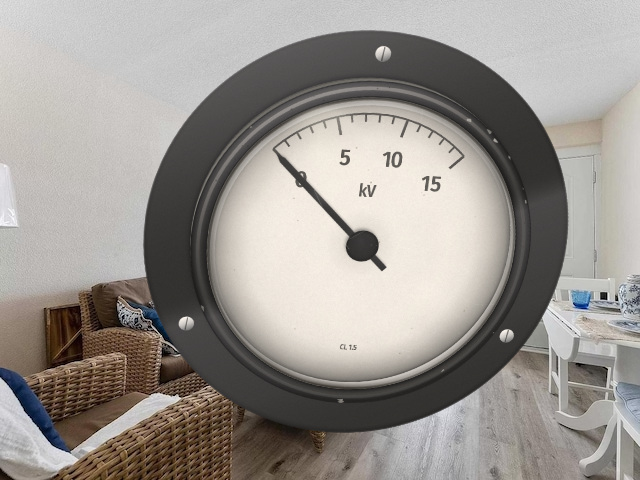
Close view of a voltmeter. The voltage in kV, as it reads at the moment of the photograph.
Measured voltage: 0 kV
